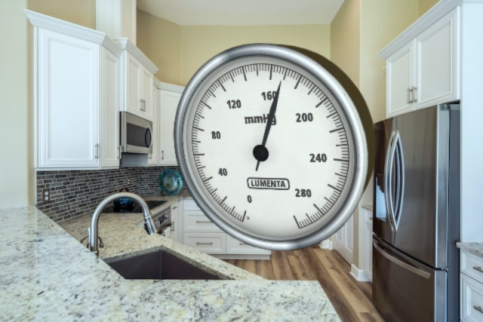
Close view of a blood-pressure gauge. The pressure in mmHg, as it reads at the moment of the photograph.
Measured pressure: 170 mmHg
